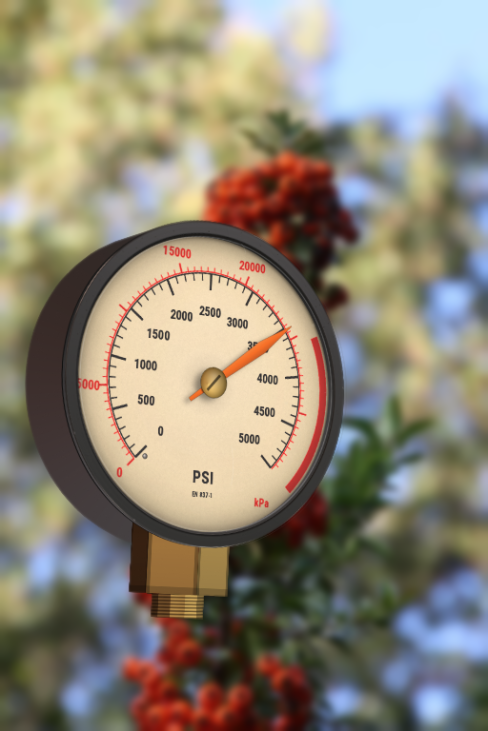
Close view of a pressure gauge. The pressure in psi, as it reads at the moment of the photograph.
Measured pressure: 3500 psi
